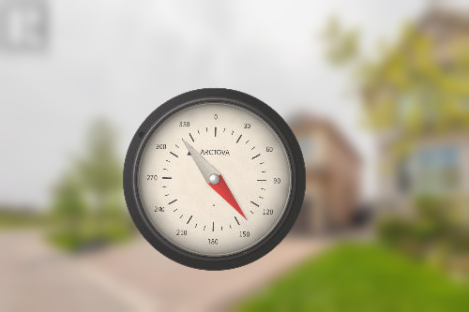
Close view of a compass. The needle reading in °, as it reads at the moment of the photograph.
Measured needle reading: 140 °
